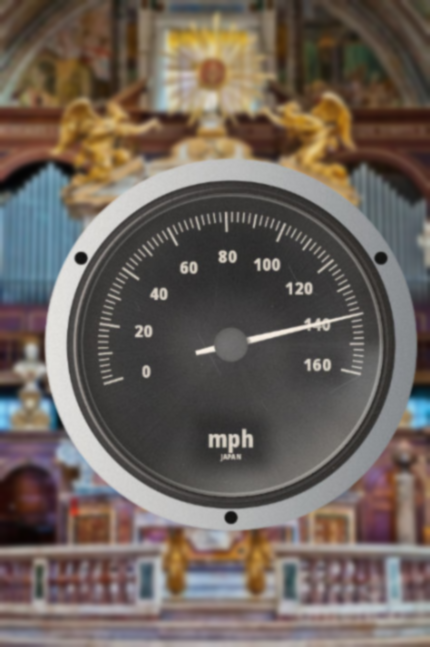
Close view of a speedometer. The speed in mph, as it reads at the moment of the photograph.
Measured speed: 140 mph
